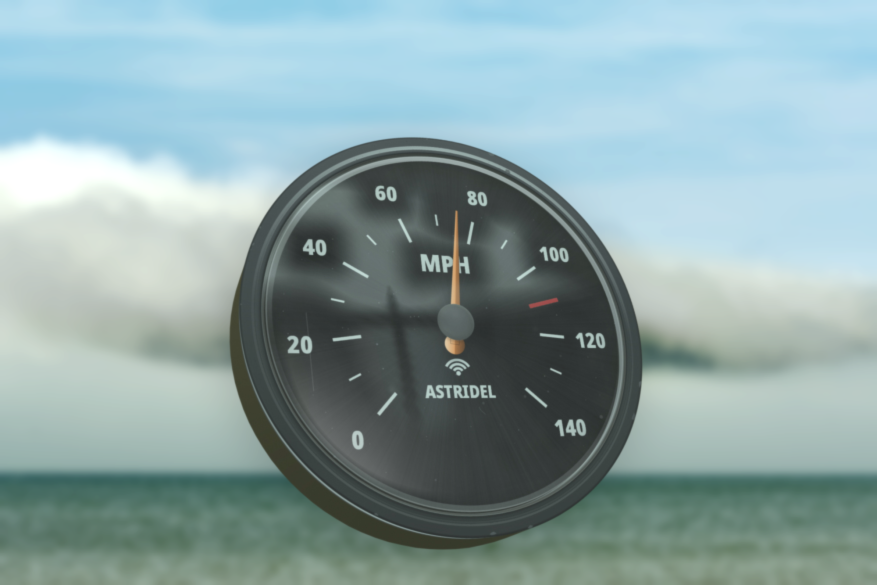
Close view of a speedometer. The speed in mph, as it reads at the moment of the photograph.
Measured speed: 75 mph
